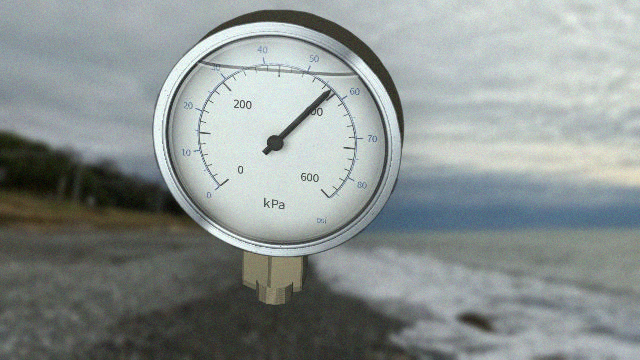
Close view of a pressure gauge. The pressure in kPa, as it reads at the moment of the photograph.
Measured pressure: 390 kPa
